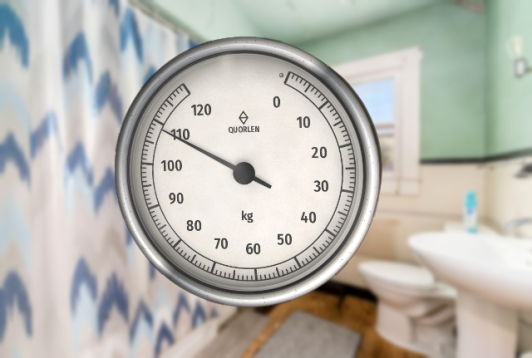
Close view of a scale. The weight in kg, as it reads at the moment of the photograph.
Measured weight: 109 kg
